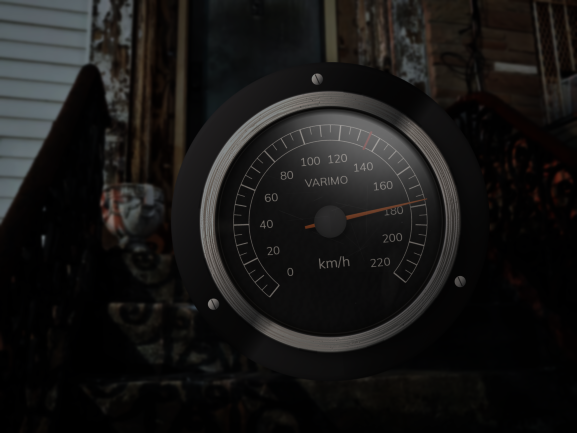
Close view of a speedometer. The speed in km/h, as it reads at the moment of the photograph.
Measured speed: 177.5 km/h
